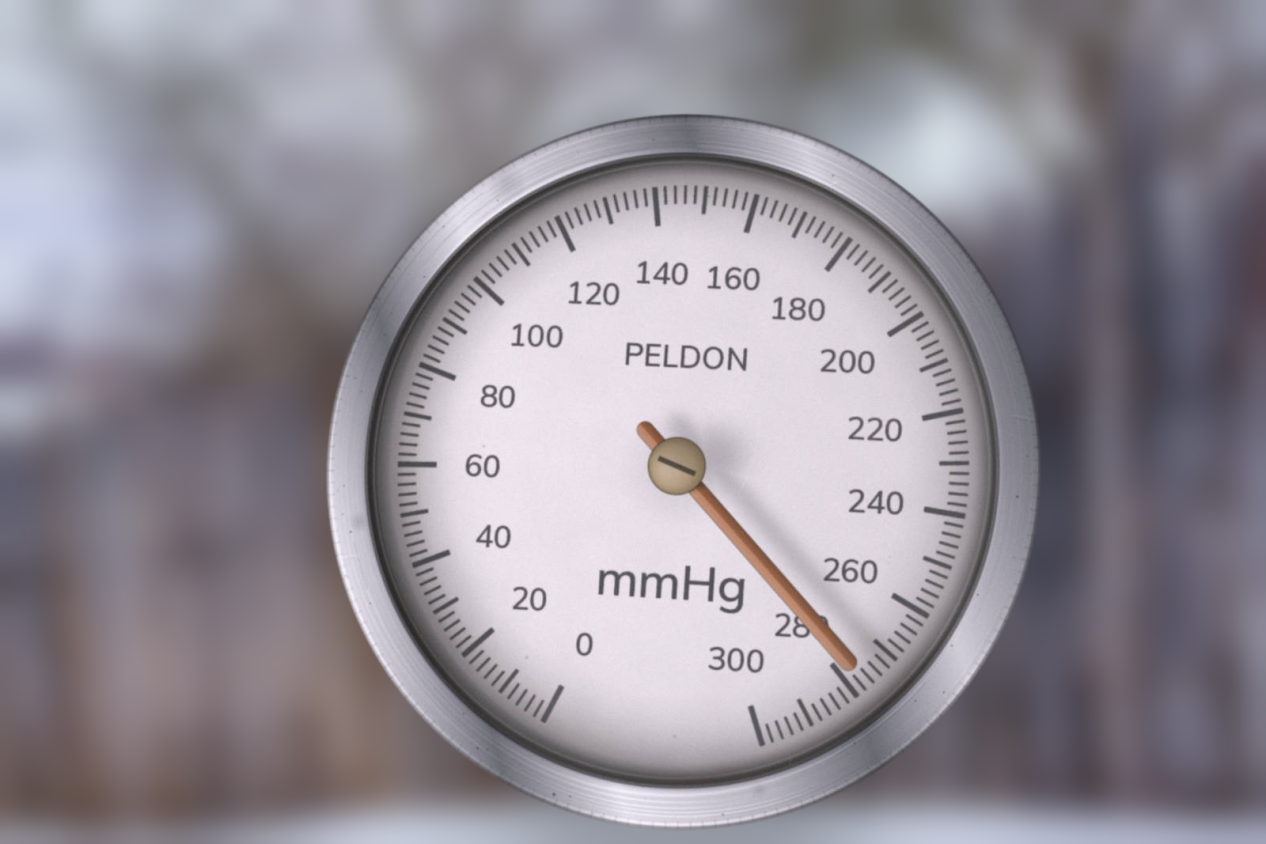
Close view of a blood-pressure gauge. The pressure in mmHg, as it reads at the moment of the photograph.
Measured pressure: 277 mmHg
